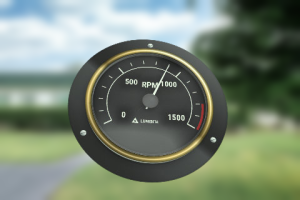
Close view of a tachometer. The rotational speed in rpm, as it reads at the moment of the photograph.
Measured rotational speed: 900 rpm
